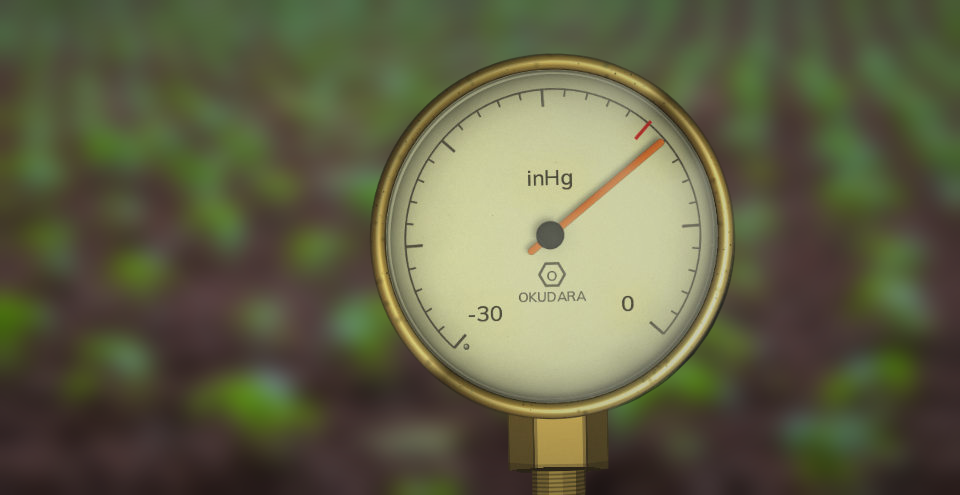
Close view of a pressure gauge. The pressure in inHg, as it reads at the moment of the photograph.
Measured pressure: -9 inHg
